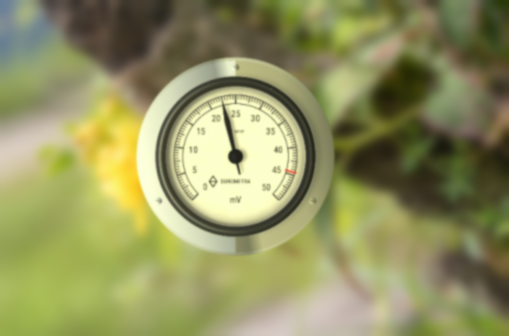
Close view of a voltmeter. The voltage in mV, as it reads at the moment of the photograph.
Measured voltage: 22.5 mV
